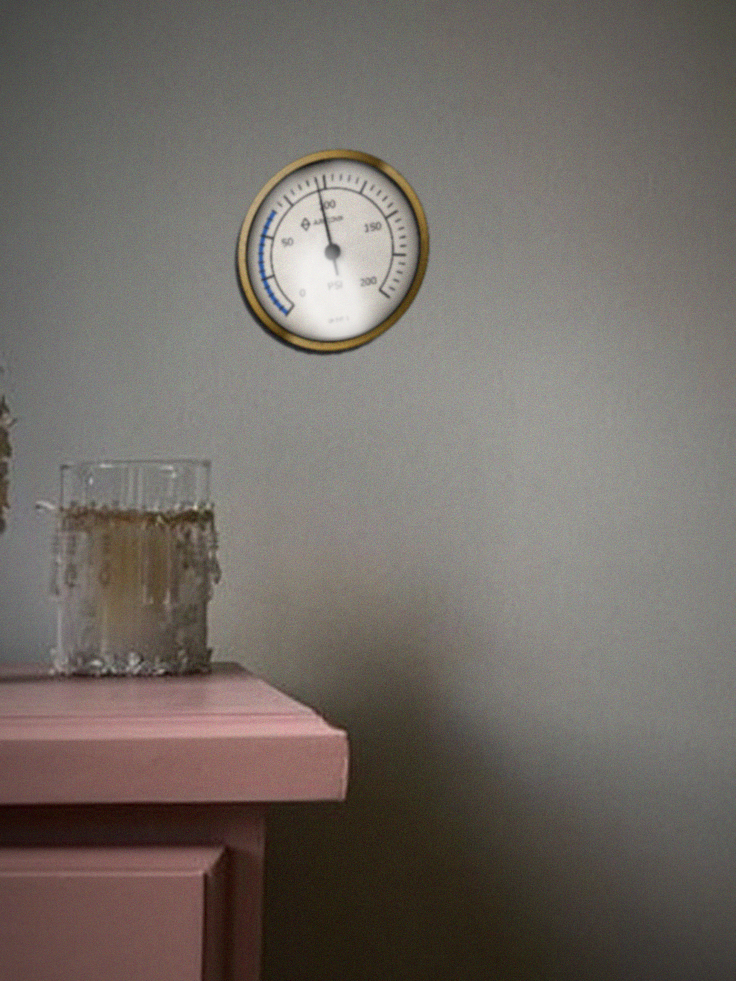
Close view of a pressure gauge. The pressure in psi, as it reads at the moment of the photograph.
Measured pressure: 95 psi
